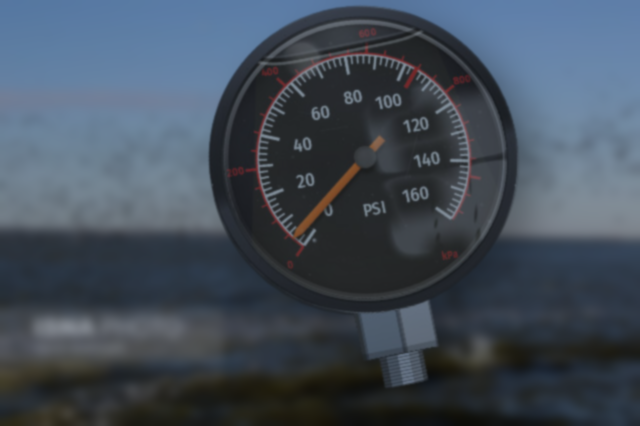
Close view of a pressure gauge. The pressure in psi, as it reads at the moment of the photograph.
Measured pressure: 4 psi
